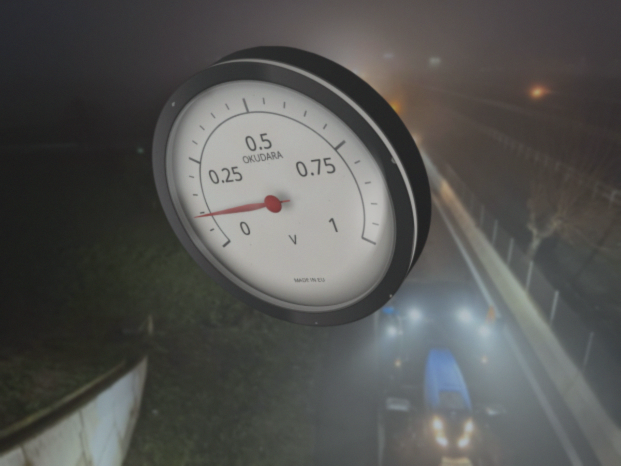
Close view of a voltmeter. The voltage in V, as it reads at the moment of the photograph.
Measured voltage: 0.1 V
